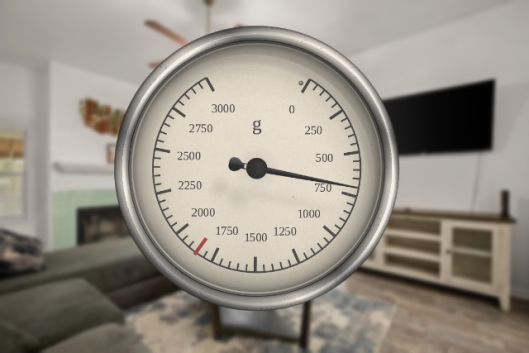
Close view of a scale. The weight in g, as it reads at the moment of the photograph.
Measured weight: 700 g
